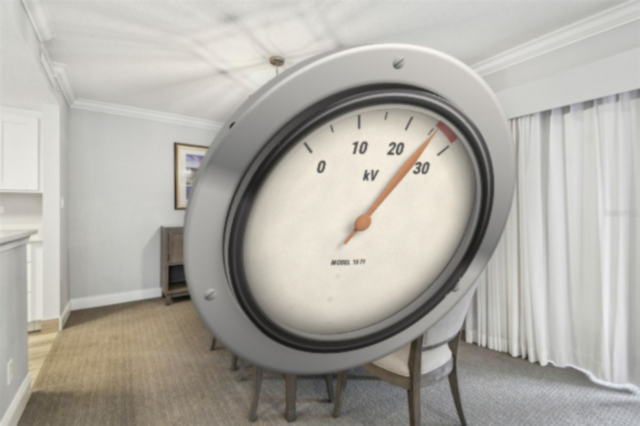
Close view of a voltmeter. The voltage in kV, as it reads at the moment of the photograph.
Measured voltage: 25 kV
